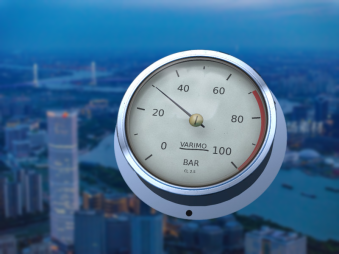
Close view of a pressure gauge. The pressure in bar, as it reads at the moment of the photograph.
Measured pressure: 30 bar
